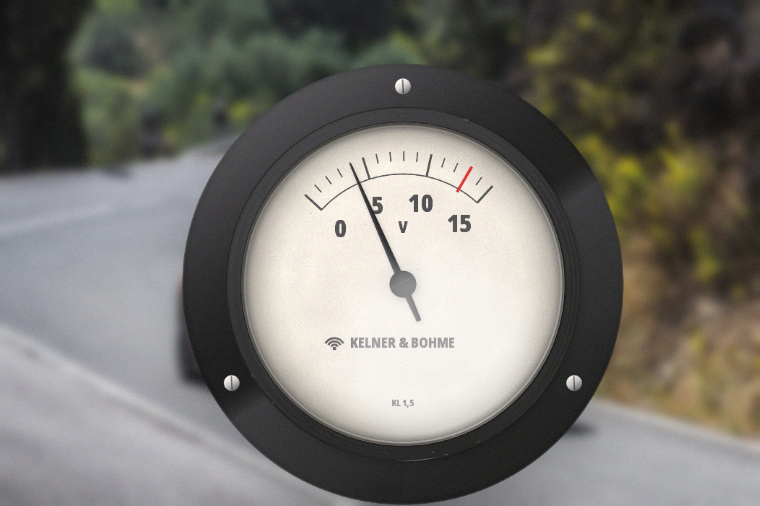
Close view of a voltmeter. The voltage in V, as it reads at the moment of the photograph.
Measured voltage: 4 V
